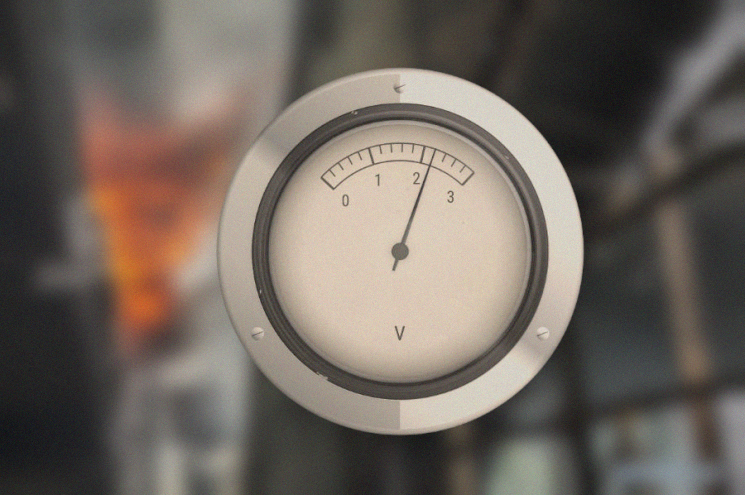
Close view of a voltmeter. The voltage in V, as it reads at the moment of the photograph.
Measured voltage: 2.2 V
